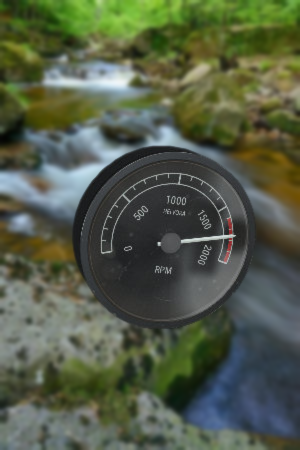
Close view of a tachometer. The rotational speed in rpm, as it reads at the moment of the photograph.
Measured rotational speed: 1750 rpm
